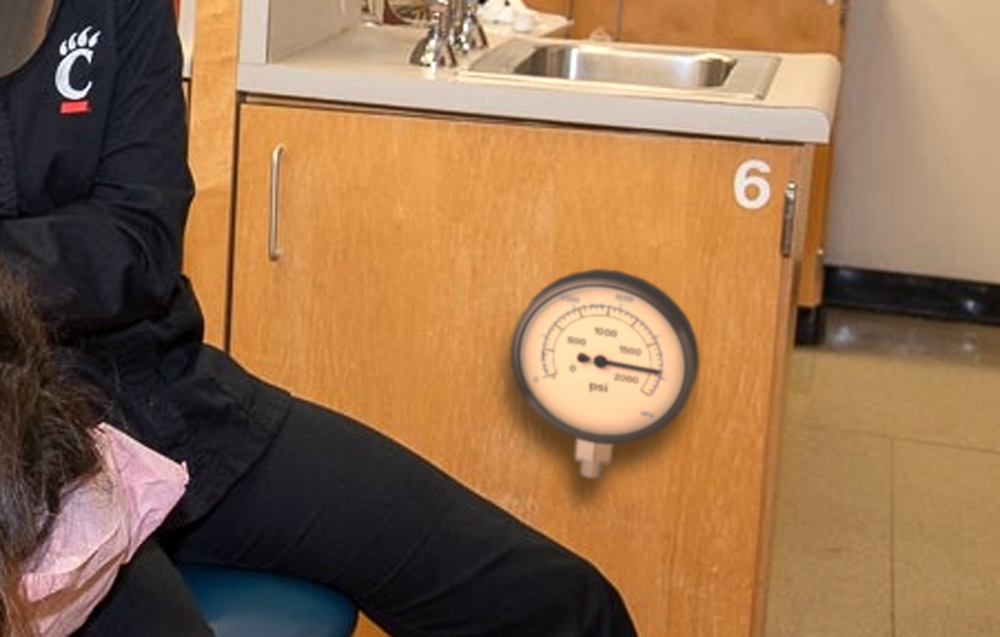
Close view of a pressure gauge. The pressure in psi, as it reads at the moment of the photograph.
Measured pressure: 1750 psi
